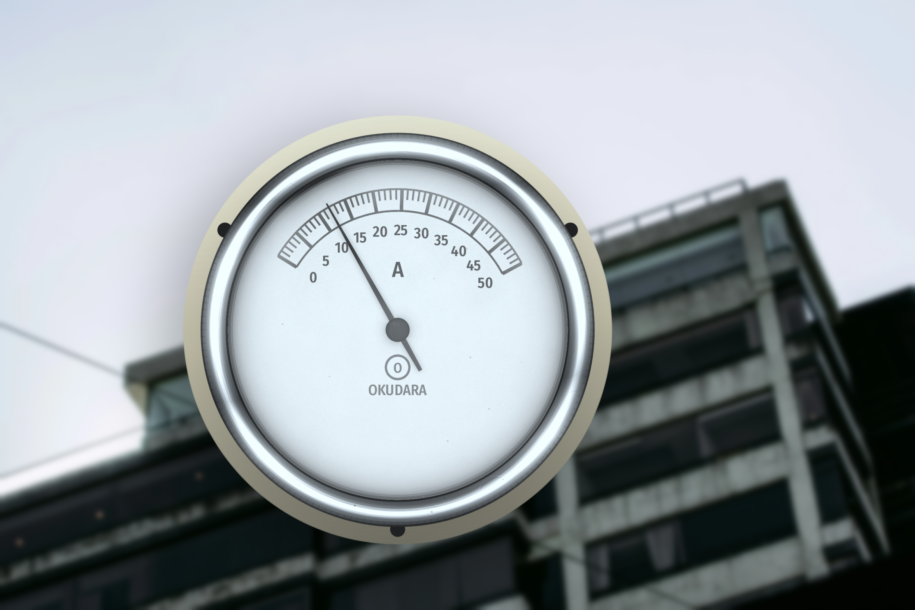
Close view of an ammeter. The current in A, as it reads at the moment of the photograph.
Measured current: 12 A
